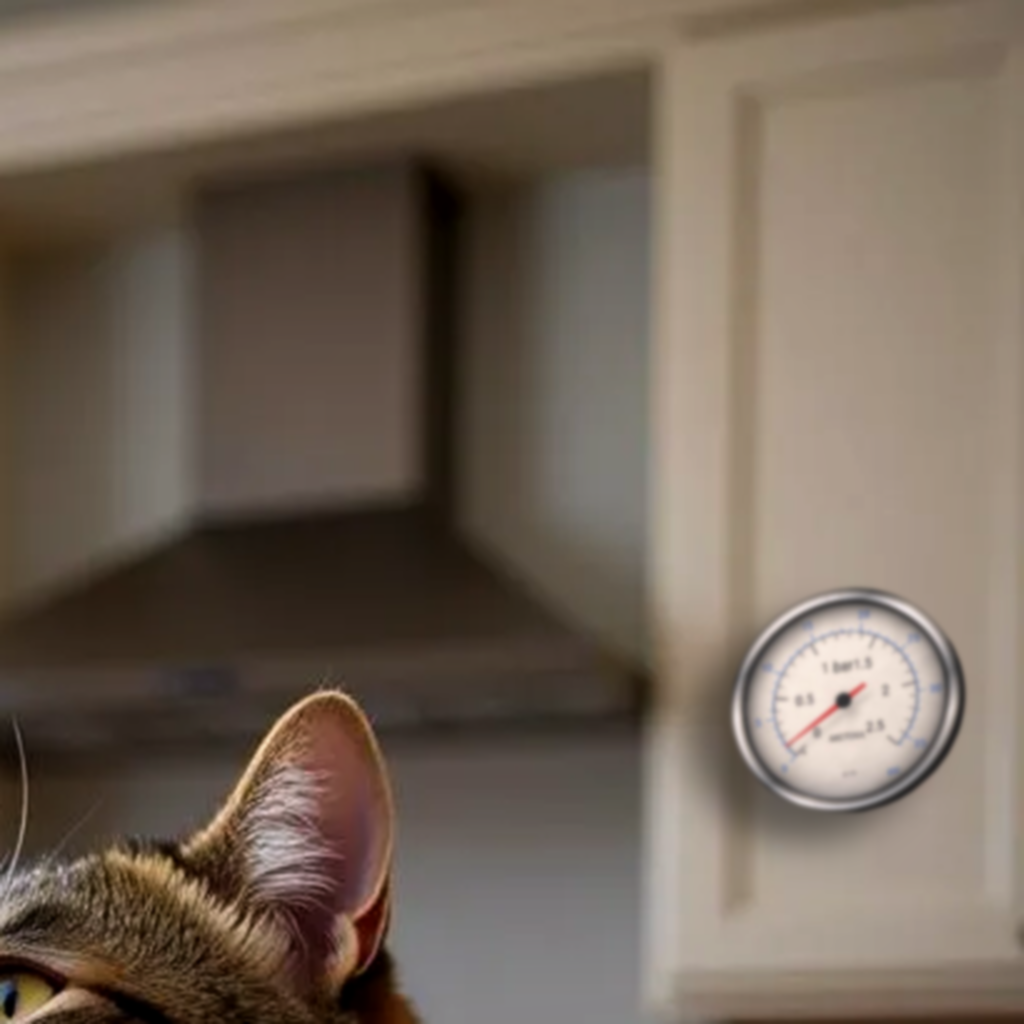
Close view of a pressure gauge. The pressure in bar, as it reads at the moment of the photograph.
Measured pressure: 0.1 bar
